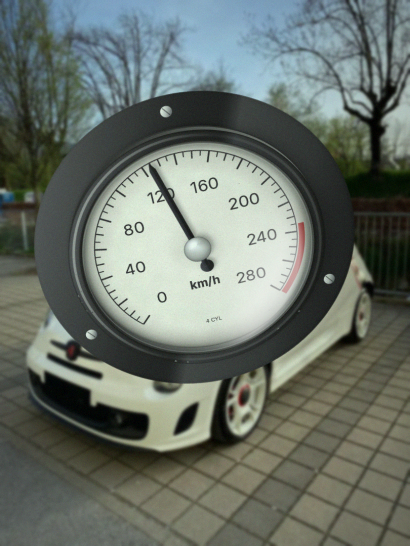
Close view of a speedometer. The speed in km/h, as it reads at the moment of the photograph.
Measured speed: 125 km/h
